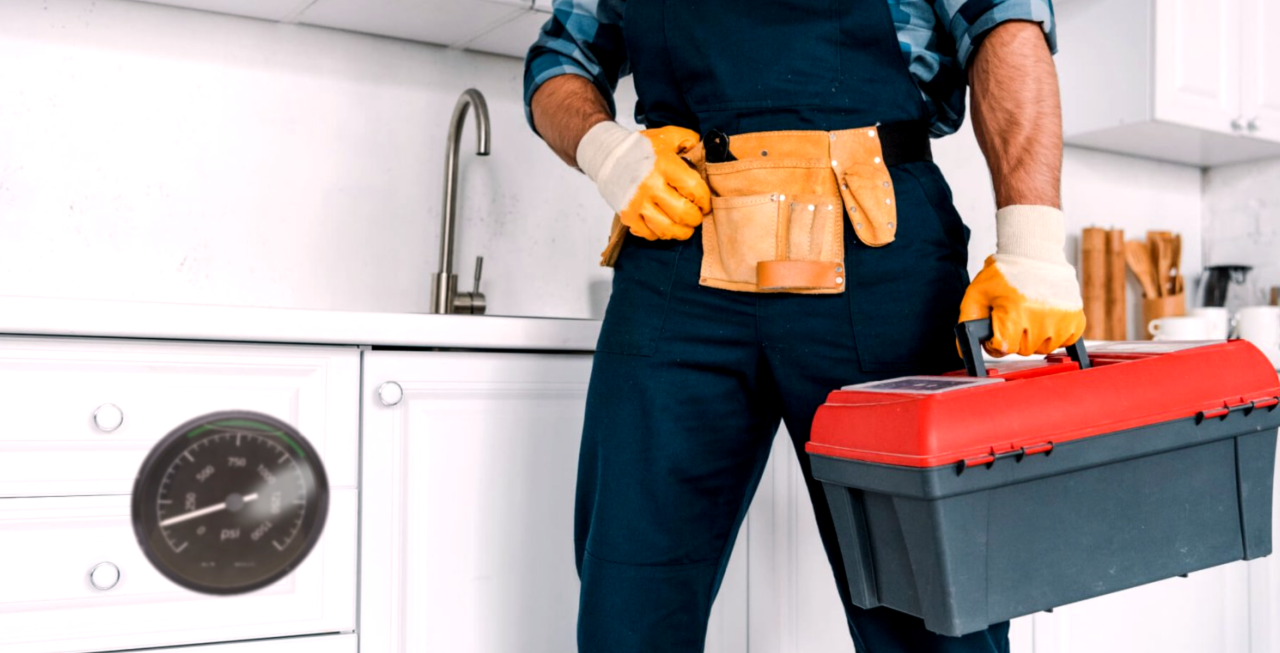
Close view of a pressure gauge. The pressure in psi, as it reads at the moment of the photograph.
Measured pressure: 150 psi
